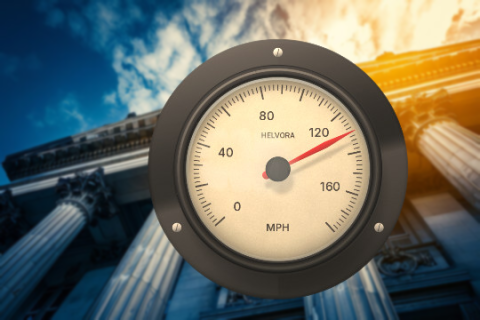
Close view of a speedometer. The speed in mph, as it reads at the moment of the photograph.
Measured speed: 130 mph
